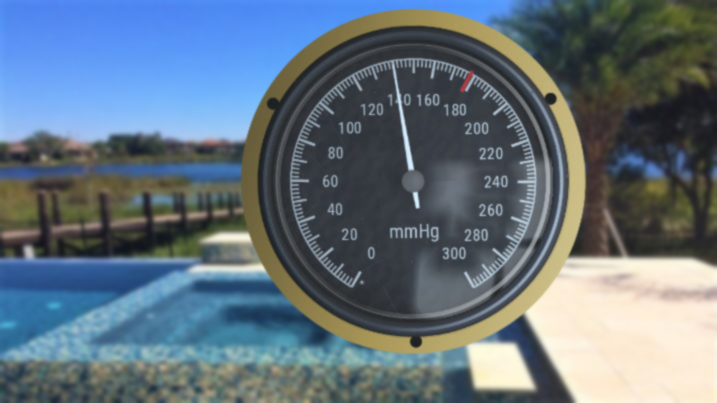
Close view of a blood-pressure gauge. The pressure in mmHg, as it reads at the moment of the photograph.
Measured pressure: 140 mmHg
